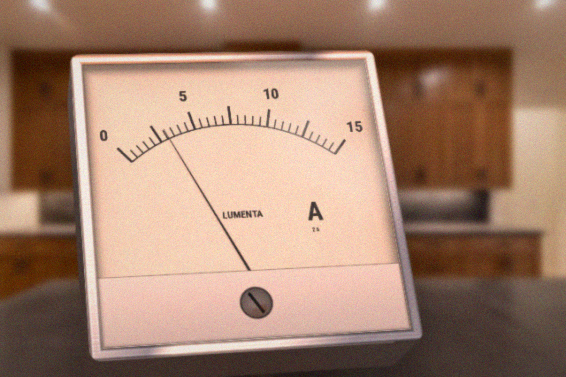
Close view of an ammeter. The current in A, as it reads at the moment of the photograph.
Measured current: 3 A
